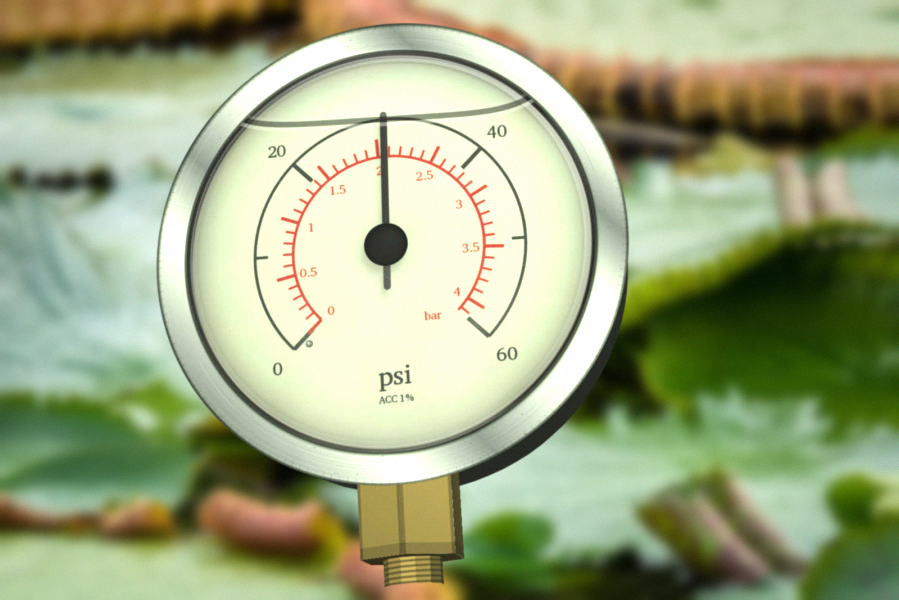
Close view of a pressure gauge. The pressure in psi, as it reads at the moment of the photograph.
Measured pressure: 30 psi
